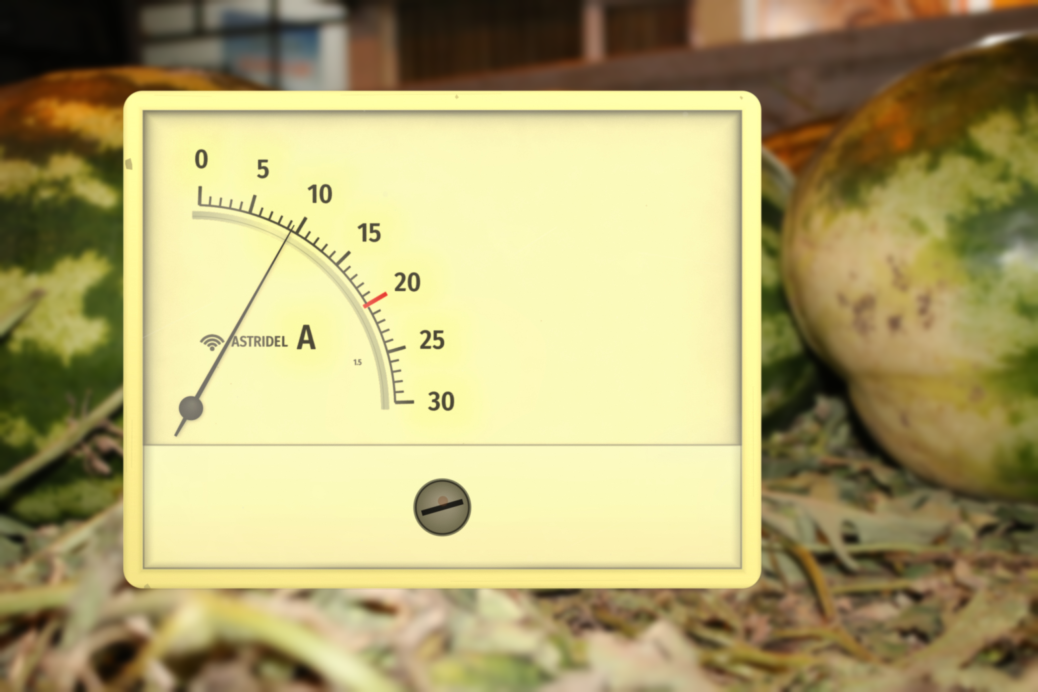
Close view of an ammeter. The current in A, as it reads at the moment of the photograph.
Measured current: 9.5 A
